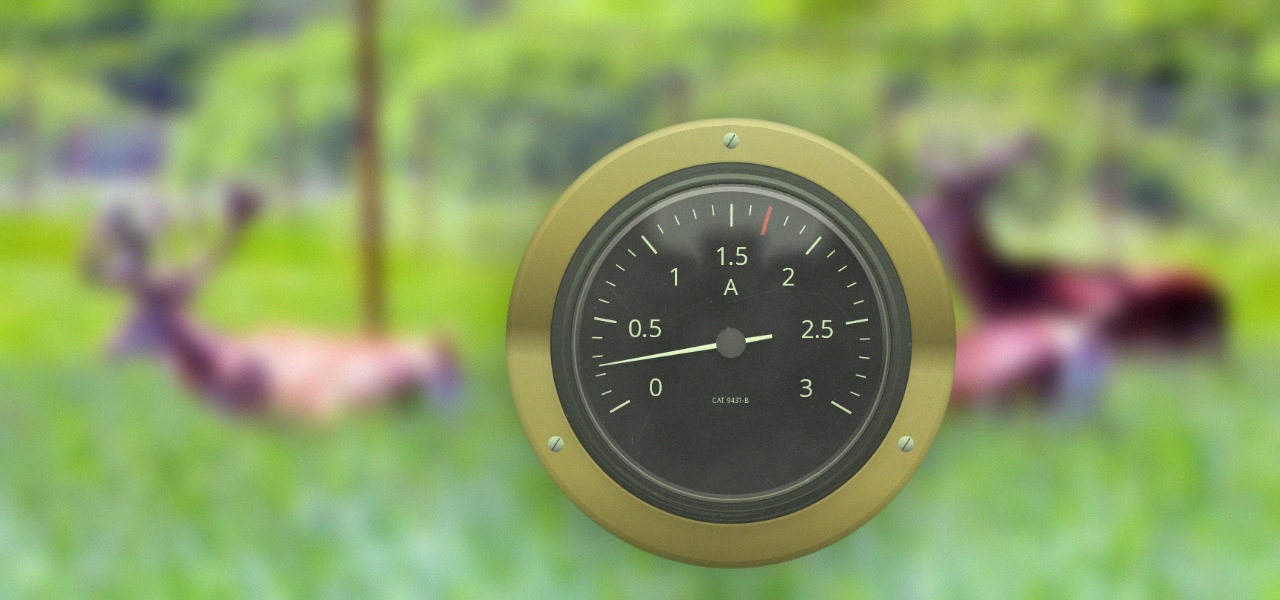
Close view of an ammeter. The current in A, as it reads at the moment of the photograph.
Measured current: 0.25 A
